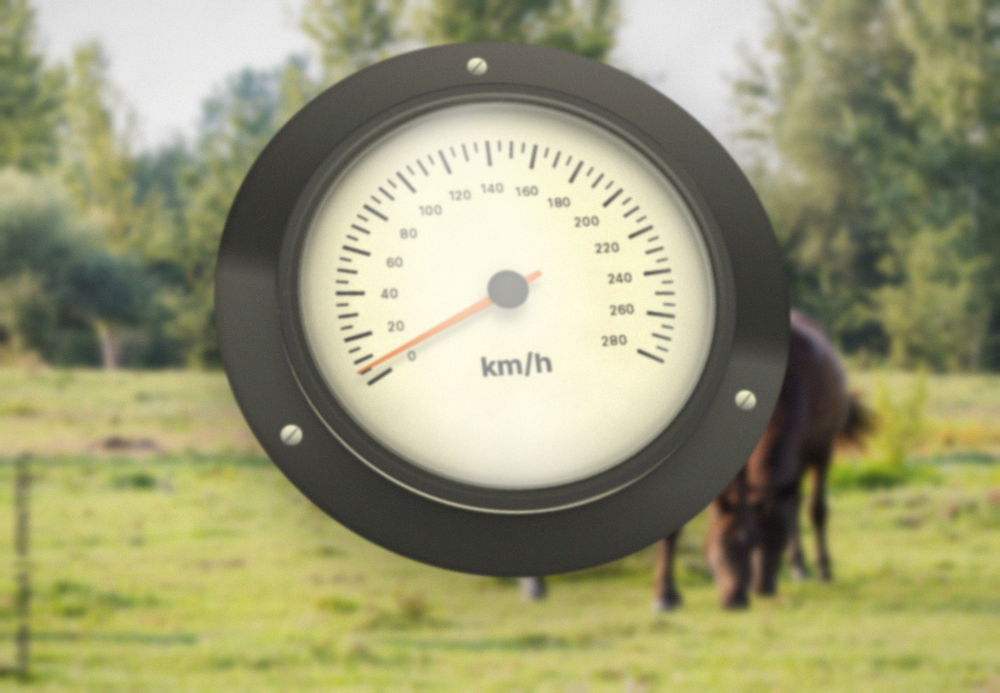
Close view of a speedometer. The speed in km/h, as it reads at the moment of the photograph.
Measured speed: 5 km/h
